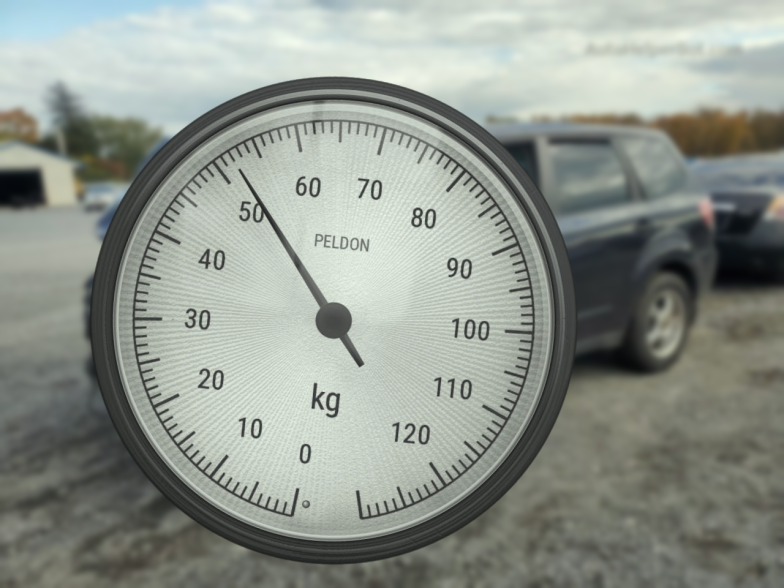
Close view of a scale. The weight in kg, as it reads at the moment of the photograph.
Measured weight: 52 kg
